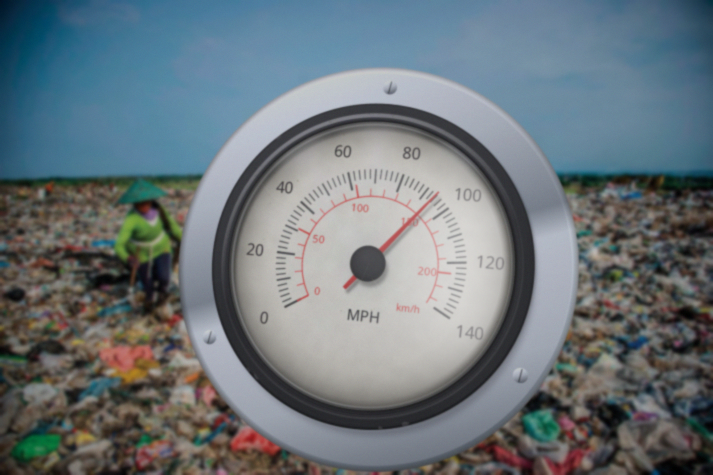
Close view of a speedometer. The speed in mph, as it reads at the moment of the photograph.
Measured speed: 94 mph
